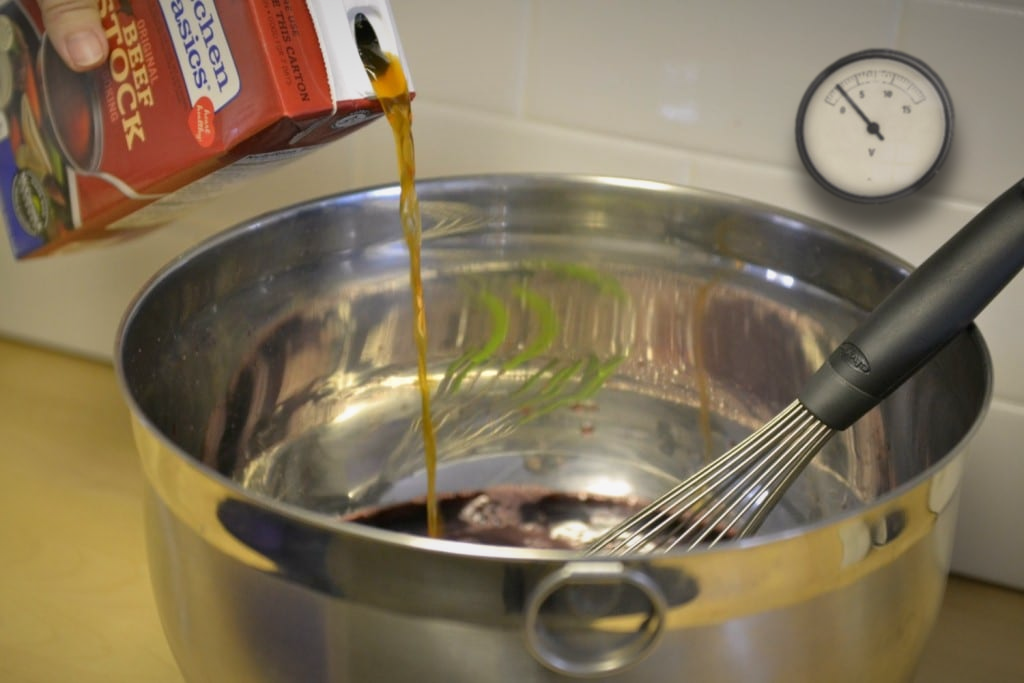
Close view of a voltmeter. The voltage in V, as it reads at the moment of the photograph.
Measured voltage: 2.5 V
